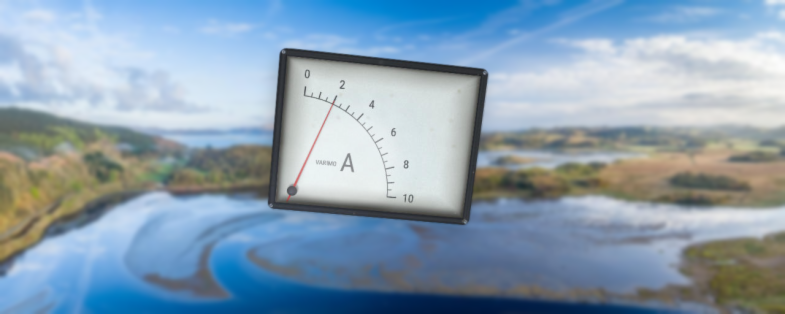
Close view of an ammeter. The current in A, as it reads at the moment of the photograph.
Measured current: 2 A
